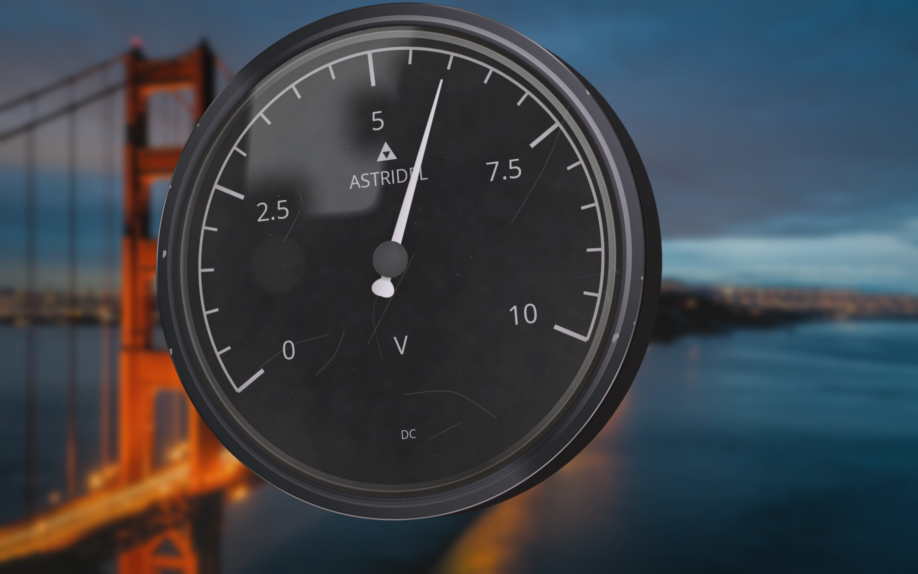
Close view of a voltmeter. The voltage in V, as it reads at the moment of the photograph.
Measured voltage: 6 V
